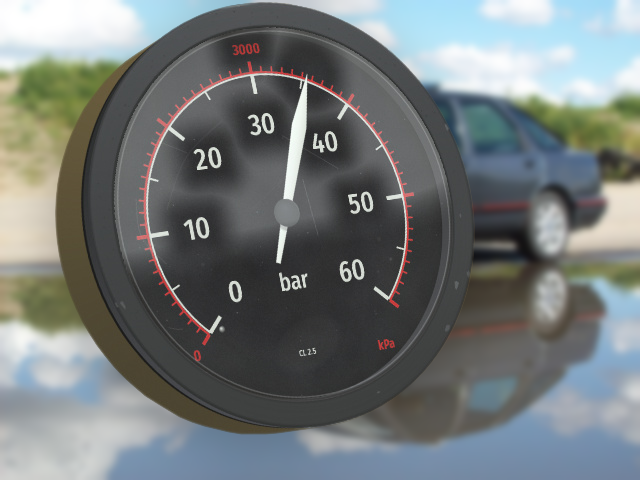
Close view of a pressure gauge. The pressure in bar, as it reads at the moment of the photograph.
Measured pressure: 35 bar
